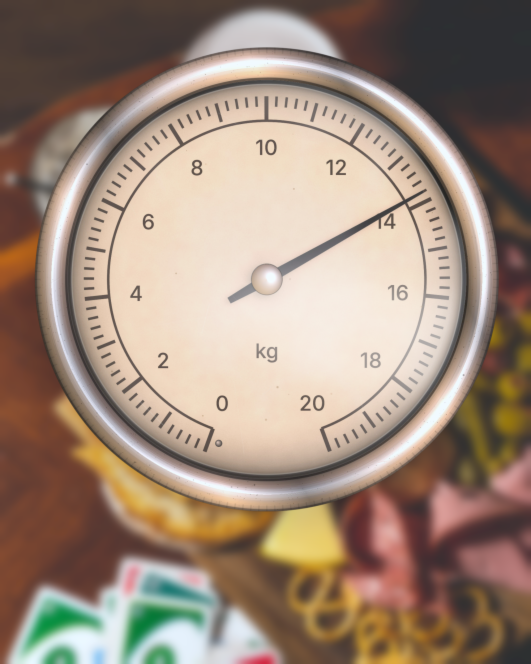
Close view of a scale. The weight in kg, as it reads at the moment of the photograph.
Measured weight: 13.8 kg
